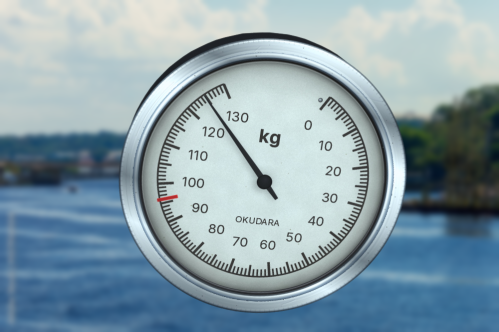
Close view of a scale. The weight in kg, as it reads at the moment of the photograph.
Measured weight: 125 kg
